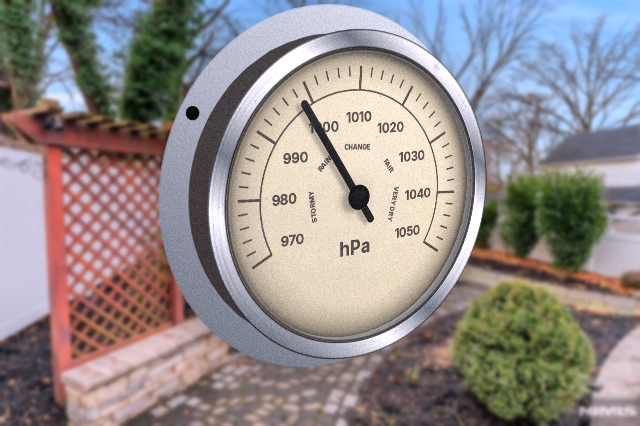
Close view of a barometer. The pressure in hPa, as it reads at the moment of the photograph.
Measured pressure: 998 hPa
